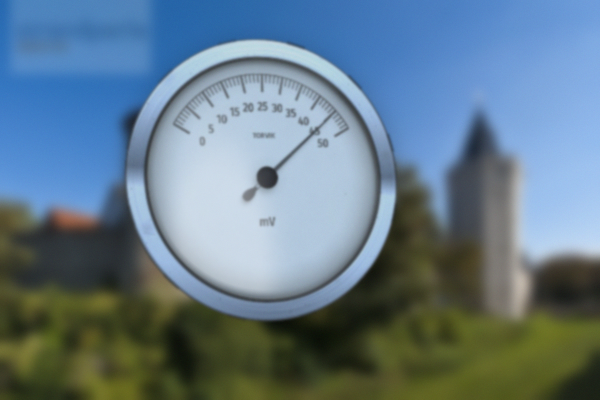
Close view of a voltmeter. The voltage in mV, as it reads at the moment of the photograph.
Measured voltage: 45 mV
